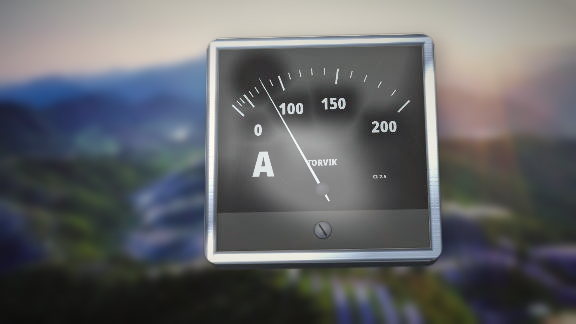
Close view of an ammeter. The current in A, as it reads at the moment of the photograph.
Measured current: 80 A
